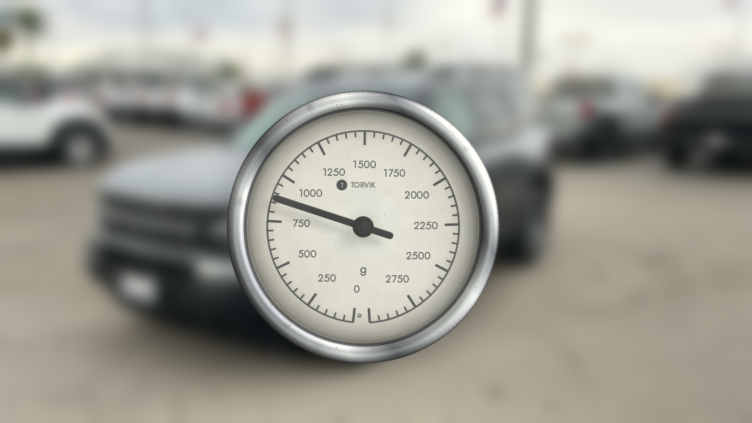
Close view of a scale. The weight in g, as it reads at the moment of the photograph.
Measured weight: 875 g
